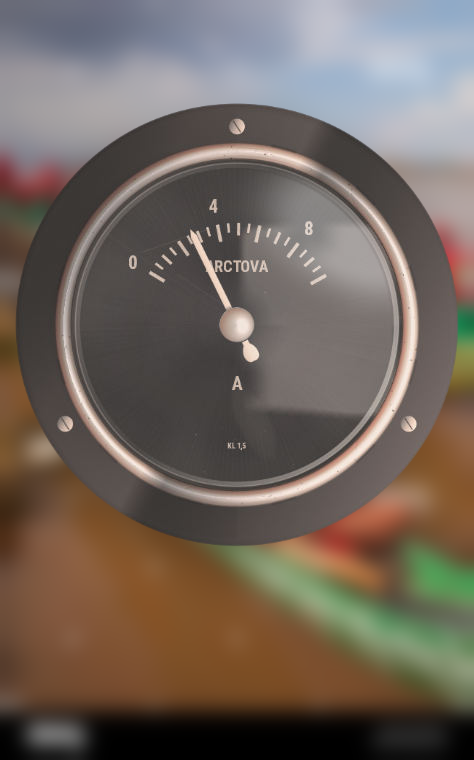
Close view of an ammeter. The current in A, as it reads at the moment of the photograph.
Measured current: 2.75 A
